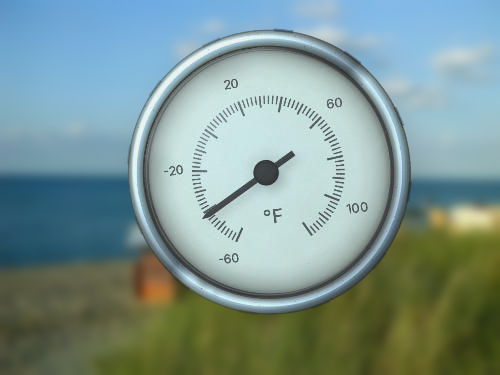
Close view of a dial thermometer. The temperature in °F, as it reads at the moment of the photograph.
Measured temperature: -42 °F
